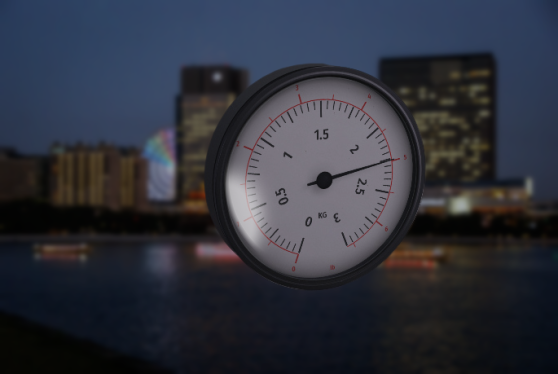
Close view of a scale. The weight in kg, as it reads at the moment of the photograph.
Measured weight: 2.25 kg
